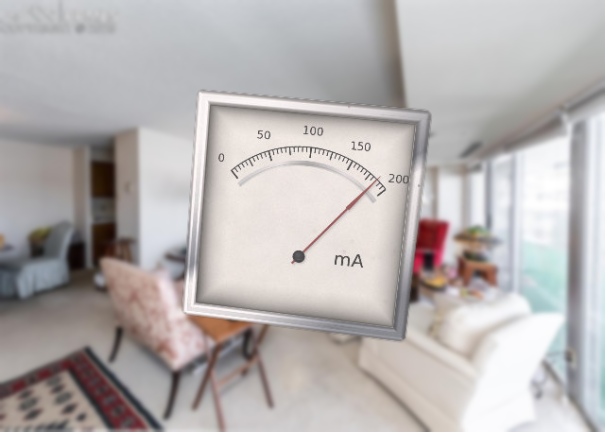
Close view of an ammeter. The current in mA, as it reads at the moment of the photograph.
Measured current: 185 mA
